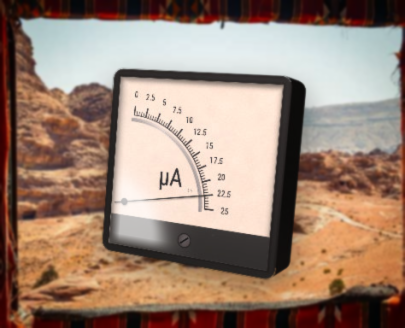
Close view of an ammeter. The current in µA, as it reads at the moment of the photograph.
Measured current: 22.5 µA
